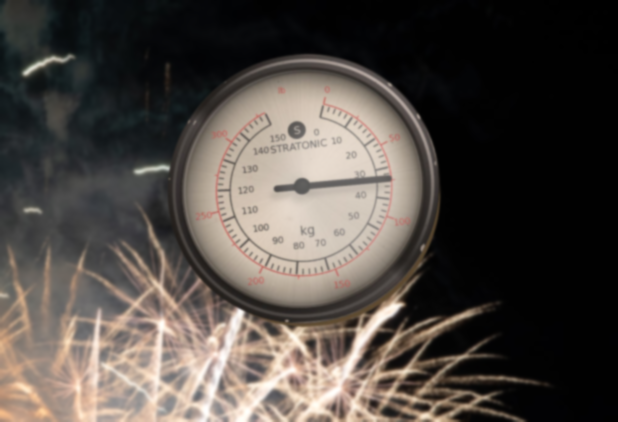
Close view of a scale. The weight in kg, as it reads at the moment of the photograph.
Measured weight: 34 kg
